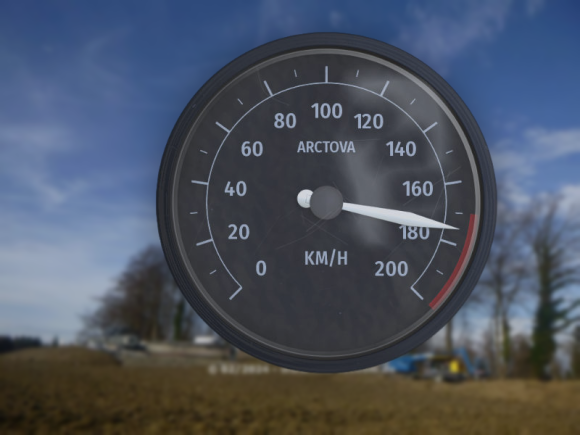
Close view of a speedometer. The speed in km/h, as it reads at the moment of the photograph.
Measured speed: 175 km/h
